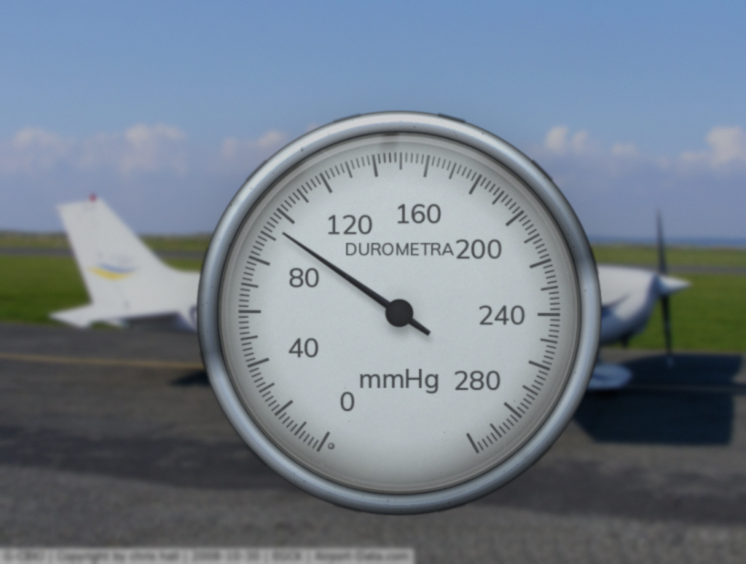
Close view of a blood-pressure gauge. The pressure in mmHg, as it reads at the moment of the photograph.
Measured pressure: 94 mmHg
